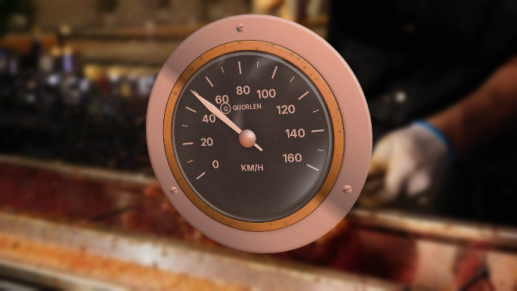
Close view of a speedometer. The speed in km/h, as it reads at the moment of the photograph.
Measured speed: 50 km/h
